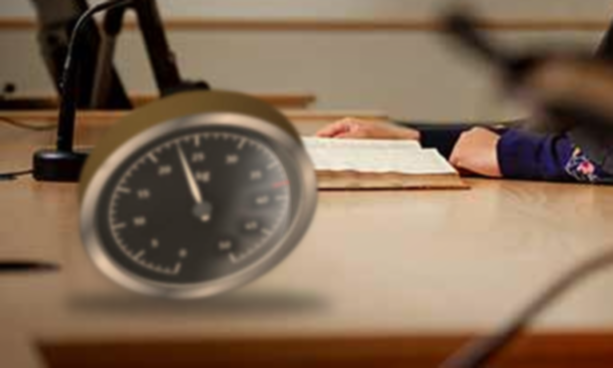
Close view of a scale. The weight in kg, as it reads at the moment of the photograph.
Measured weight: 23 kg
